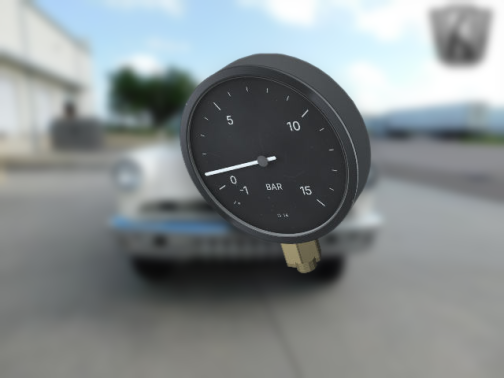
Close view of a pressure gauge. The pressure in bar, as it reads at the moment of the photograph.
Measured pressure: 1 bar
